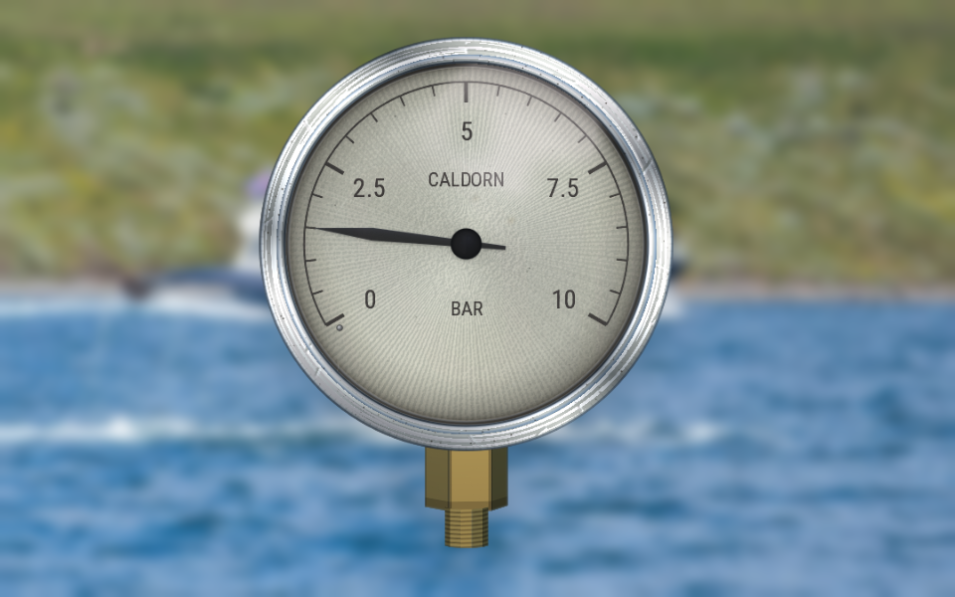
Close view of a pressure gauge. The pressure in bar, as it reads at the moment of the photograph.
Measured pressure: 1.5 bar
